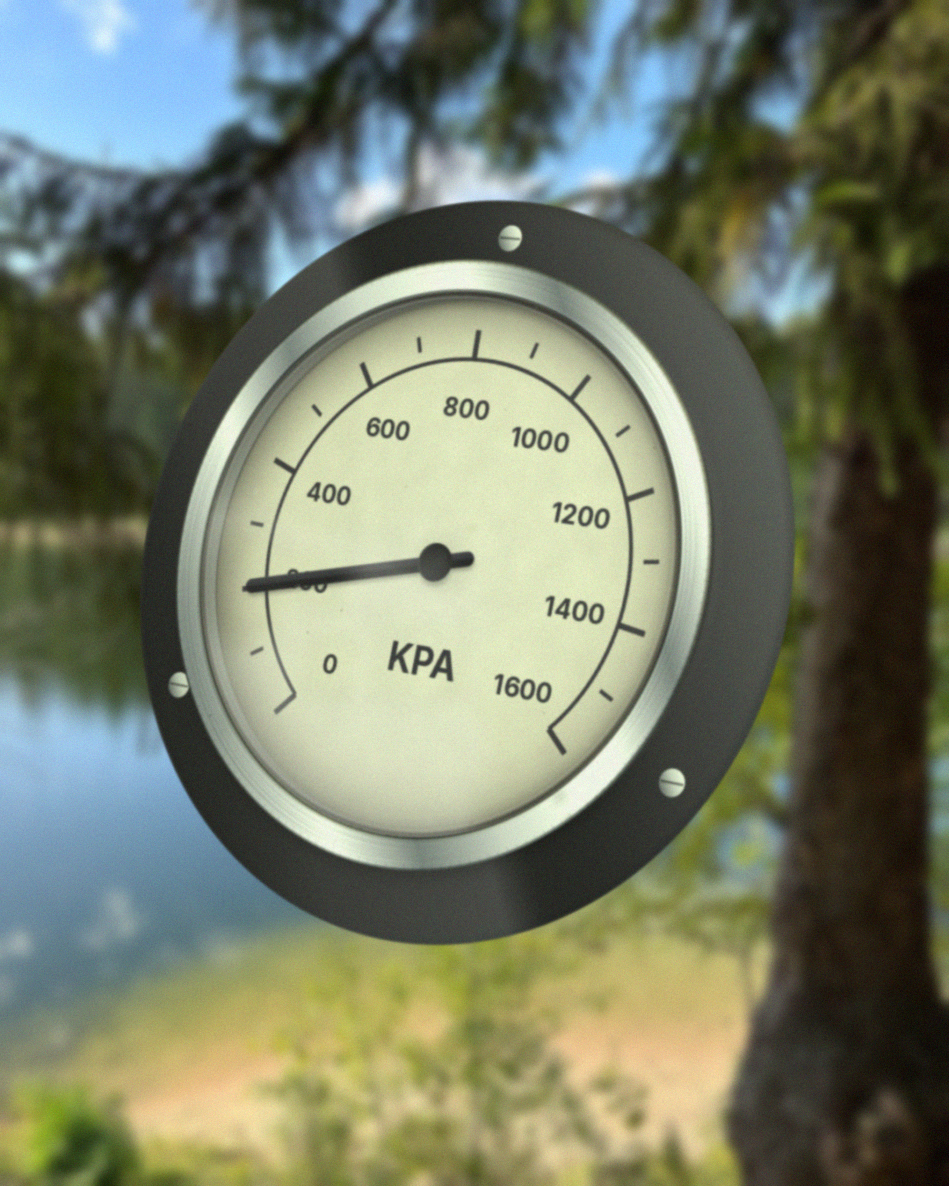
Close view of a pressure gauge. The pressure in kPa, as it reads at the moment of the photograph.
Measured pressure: 200 kPa
